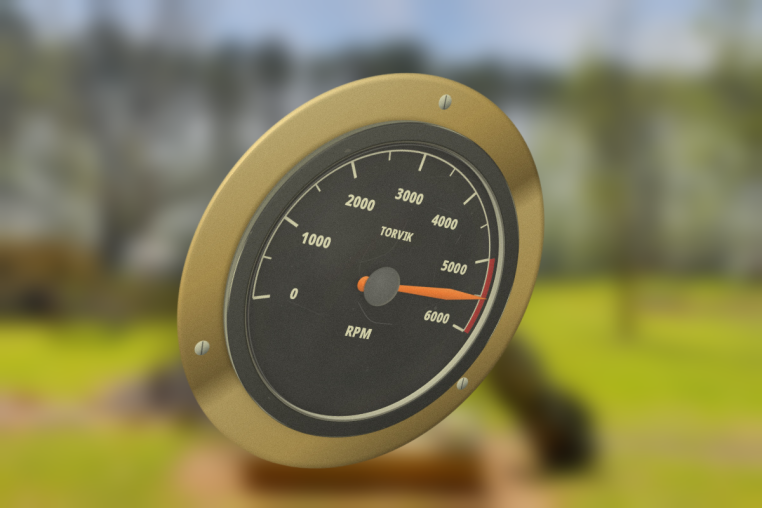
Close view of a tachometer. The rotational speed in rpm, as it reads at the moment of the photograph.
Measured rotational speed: 5500 rpm
